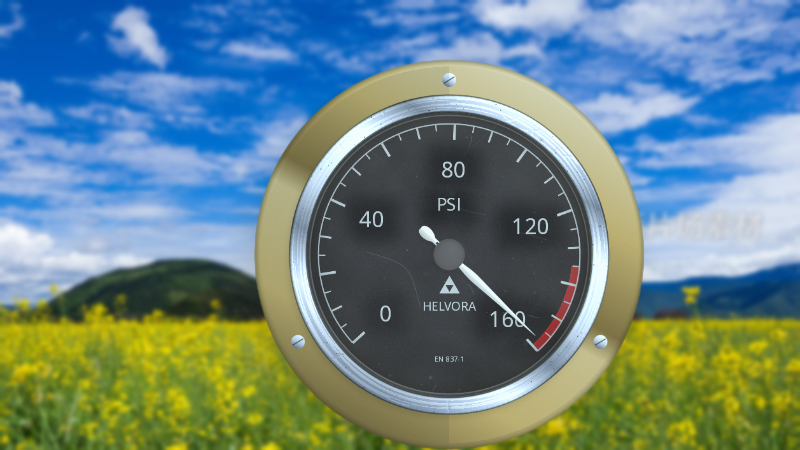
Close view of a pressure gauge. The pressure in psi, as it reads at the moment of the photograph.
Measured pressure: 157.5 psi
